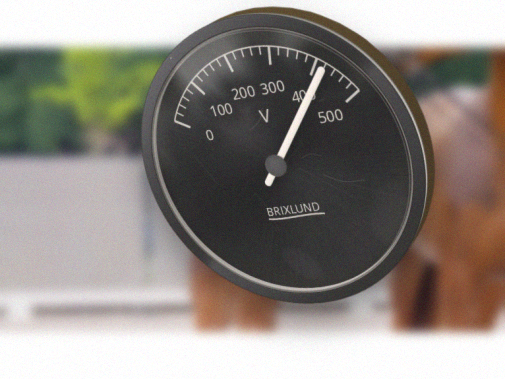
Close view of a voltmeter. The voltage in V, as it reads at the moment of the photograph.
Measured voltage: 420 V
